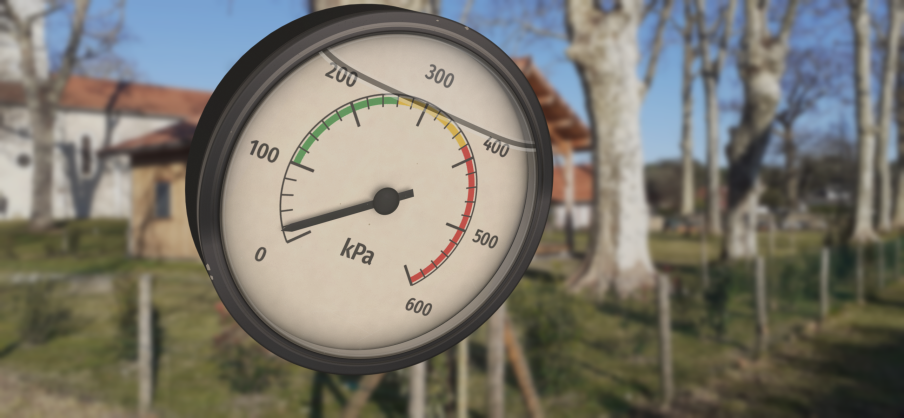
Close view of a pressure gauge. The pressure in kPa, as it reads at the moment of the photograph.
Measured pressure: 20 kPa
